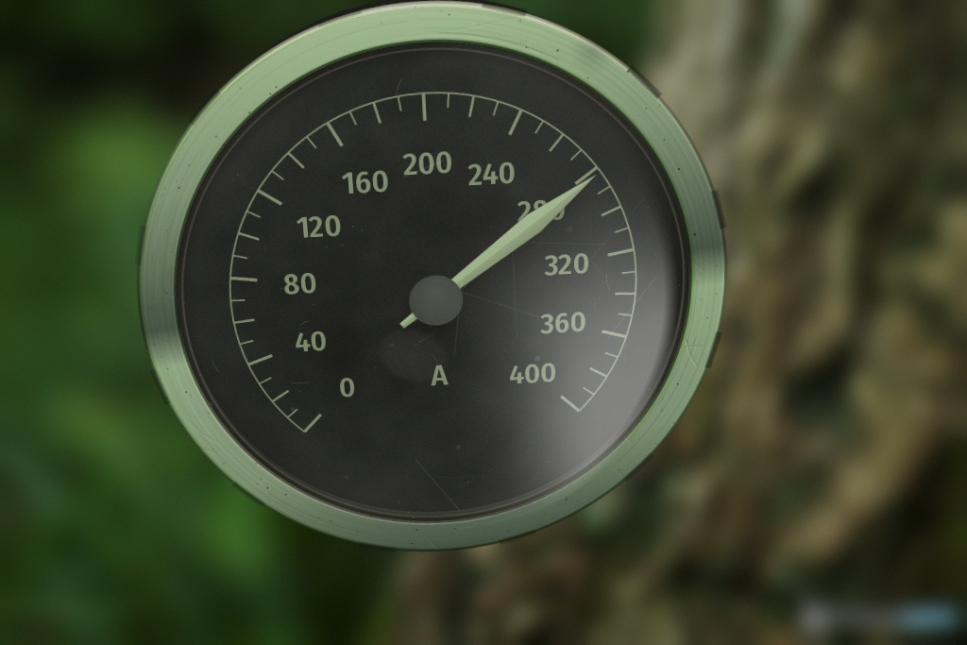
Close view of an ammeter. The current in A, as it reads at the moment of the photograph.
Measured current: 280 A
